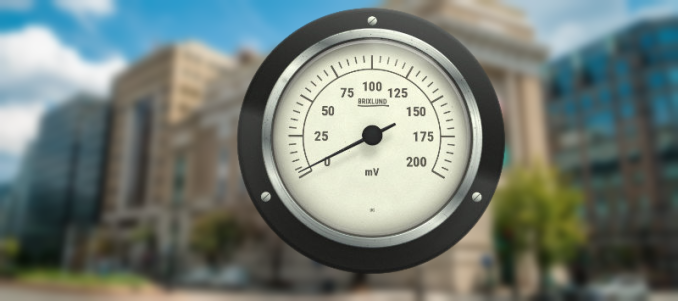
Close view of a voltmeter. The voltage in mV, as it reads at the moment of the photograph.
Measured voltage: 2.5 mV
